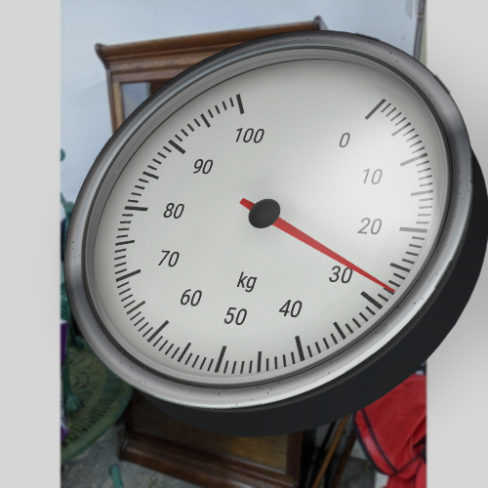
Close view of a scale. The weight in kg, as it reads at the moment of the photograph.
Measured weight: 28 kg
